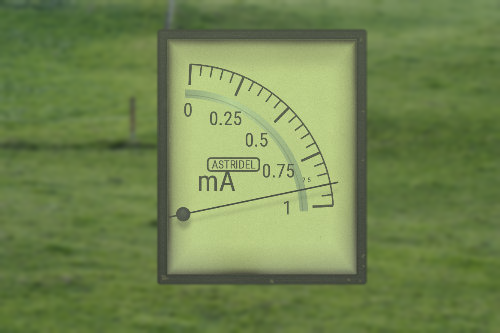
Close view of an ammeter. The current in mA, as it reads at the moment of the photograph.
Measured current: 0.9 mA
